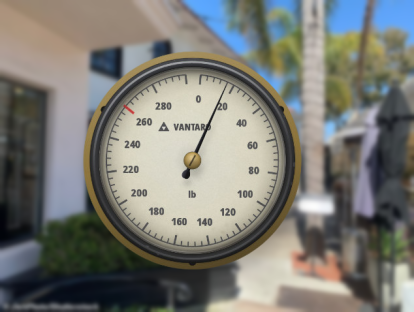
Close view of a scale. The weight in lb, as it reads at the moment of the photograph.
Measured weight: 16 lb
